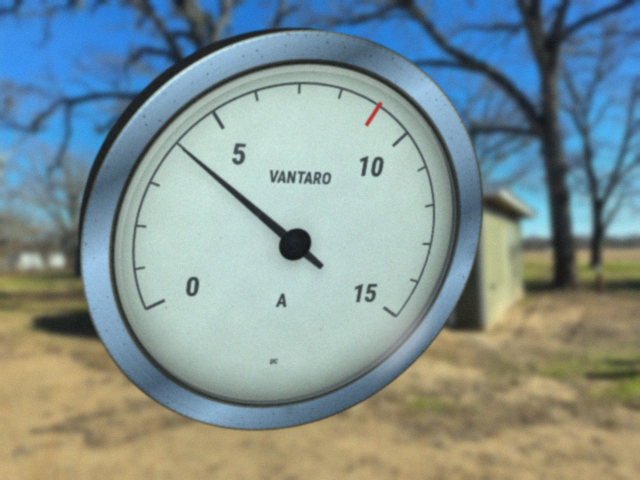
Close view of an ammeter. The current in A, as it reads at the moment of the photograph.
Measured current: 4 A
